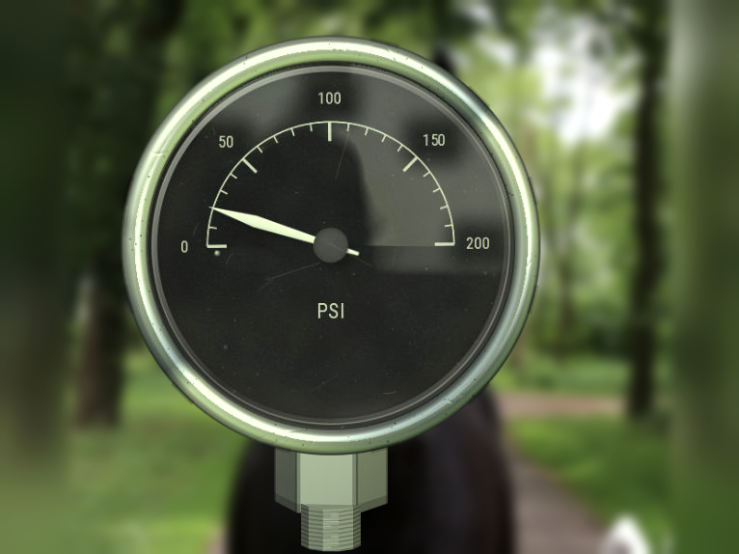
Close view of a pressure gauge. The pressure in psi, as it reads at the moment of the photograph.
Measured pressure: 20 psi
